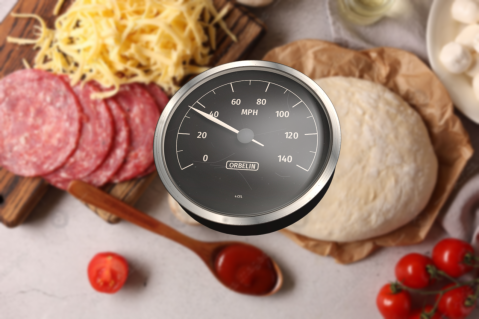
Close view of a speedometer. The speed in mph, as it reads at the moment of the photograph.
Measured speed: 35 mph
